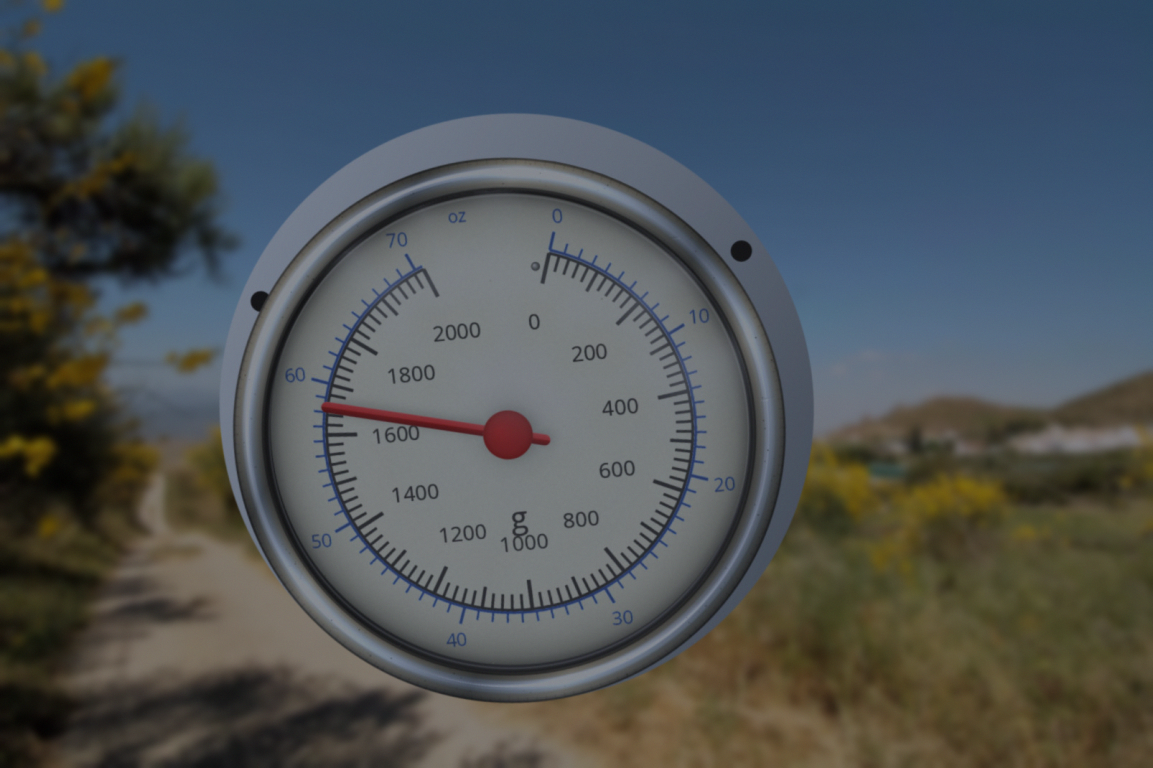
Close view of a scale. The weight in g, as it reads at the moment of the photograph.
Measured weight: 1660 g
